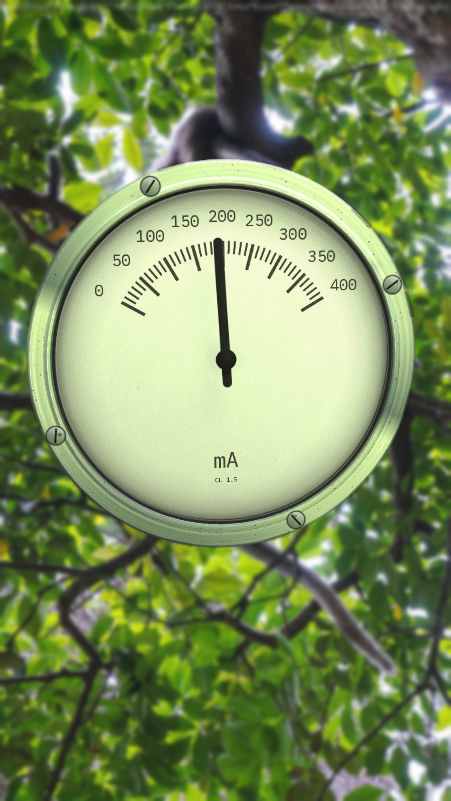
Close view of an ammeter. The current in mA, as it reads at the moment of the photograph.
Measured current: 190 mA
